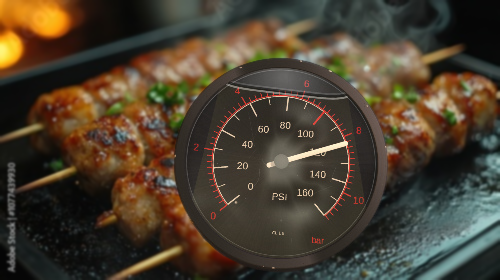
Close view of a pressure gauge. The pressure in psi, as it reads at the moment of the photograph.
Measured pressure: 120 psi
